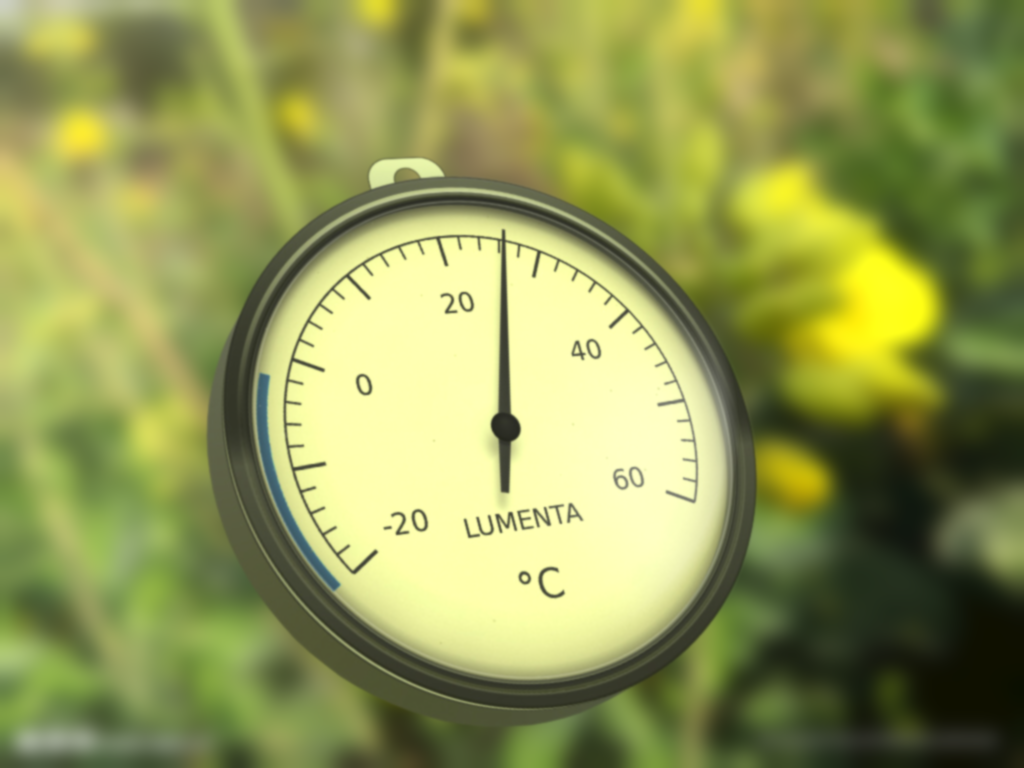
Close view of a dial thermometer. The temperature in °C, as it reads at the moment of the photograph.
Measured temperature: 26 °C
